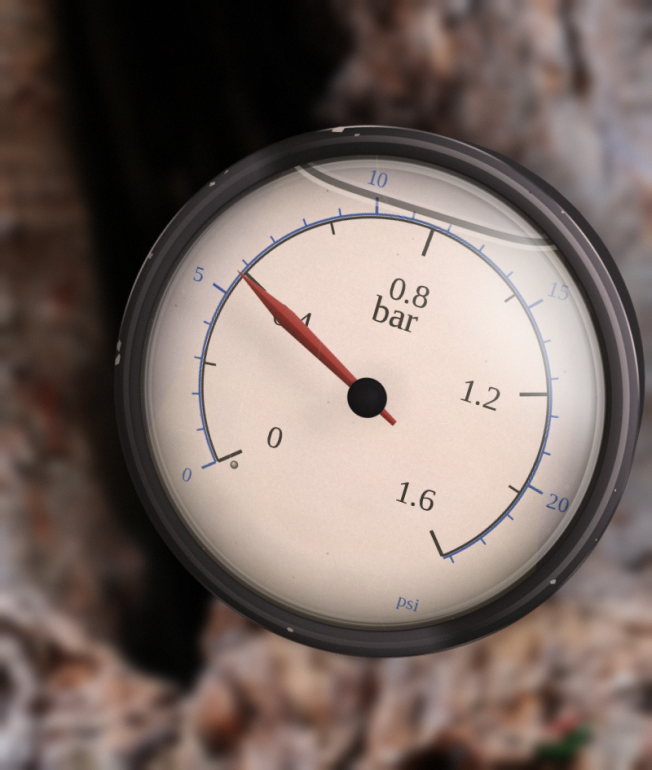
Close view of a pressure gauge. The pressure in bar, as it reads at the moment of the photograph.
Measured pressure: 0.4 bar
